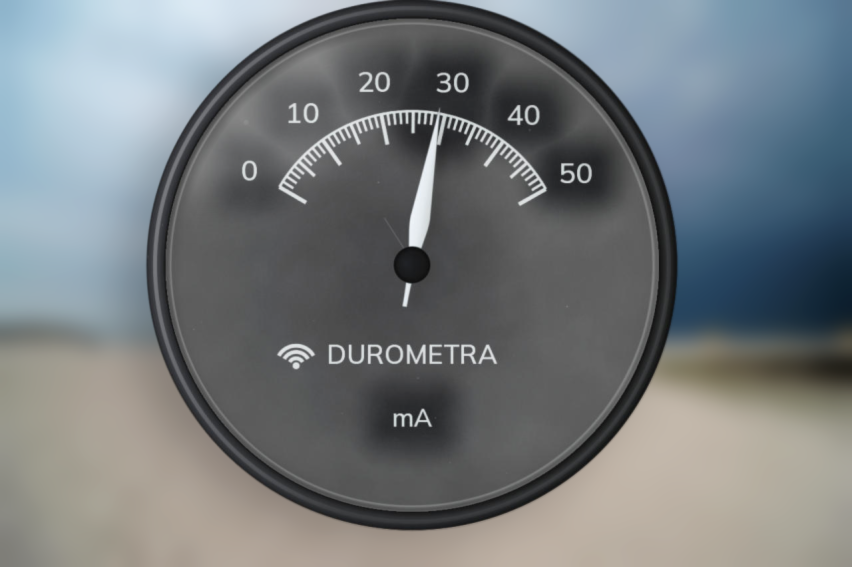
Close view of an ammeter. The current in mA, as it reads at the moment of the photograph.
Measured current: 29 mA
